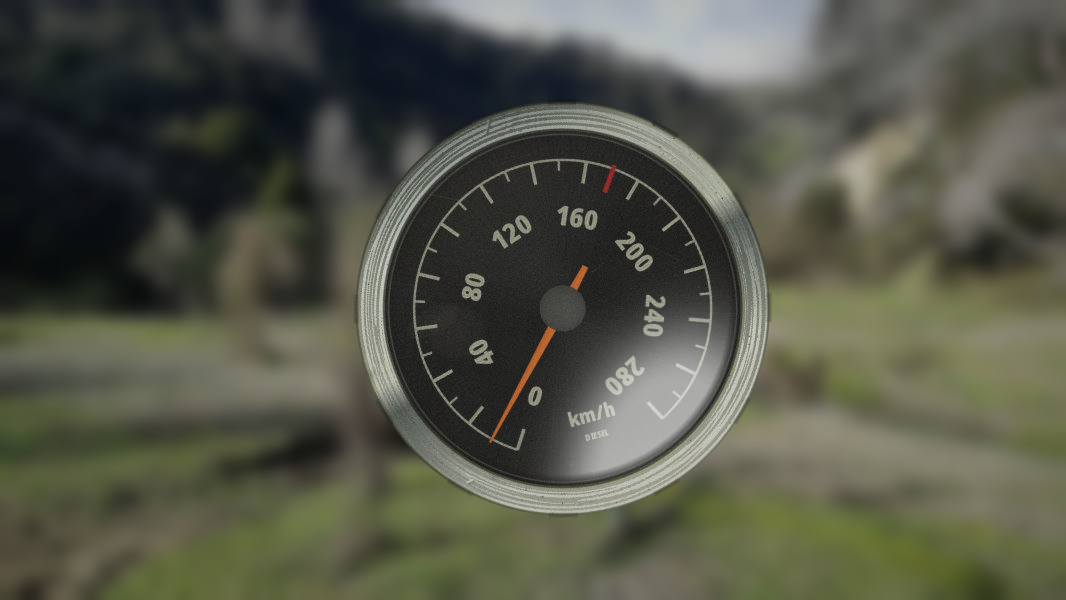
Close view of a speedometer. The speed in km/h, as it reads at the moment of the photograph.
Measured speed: 10 km/h
